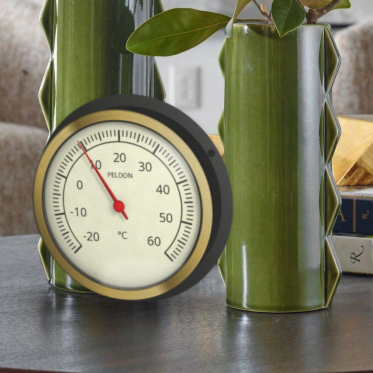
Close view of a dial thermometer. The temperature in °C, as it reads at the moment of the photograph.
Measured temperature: 10 °C
